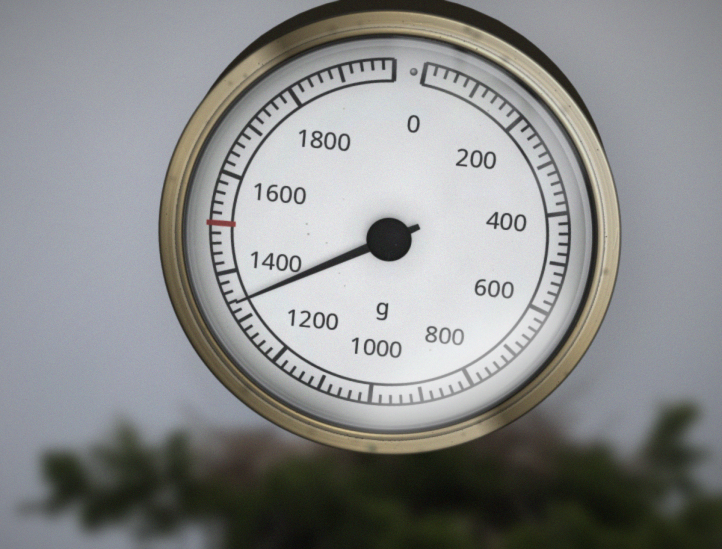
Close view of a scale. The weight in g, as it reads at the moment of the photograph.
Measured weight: 1340 g
